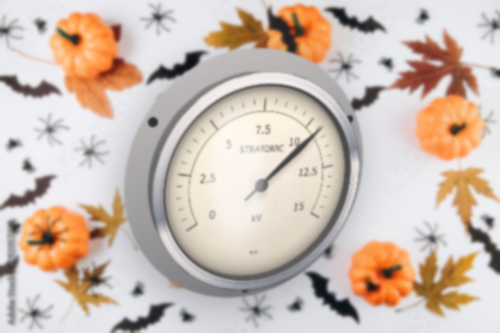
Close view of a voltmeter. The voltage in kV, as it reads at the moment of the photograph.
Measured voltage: 10.5 kV
